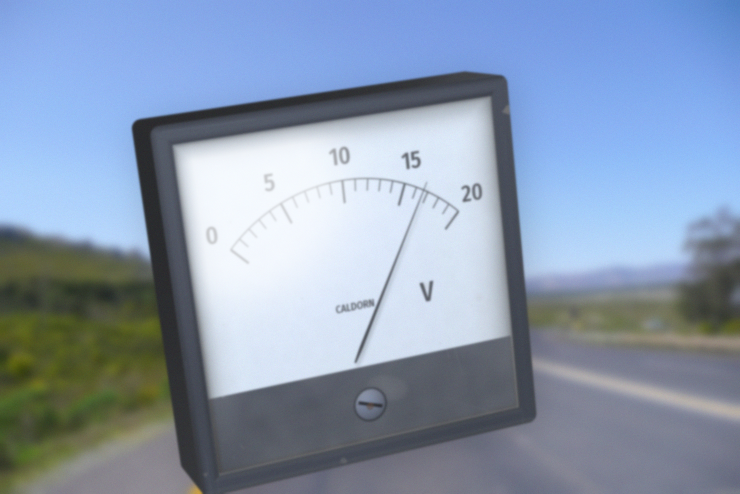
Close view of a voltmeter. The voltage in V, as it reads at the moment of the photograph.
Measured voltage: 16.5 V
